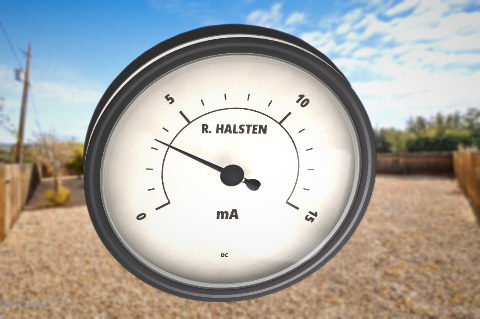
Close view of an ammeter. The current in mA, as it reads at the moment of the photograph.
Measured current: 3.5 mA
